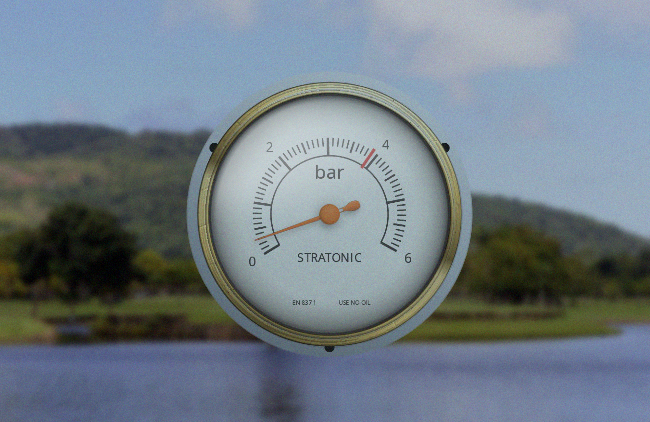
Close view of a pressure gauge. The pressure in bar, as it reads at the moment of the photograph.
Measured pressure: 0.3 bar
